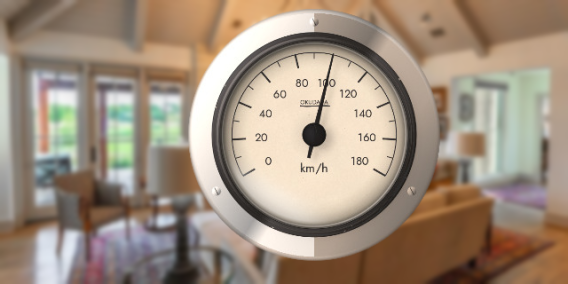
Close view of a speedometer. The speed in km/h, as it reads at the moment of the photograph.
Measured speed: 100 km/h
